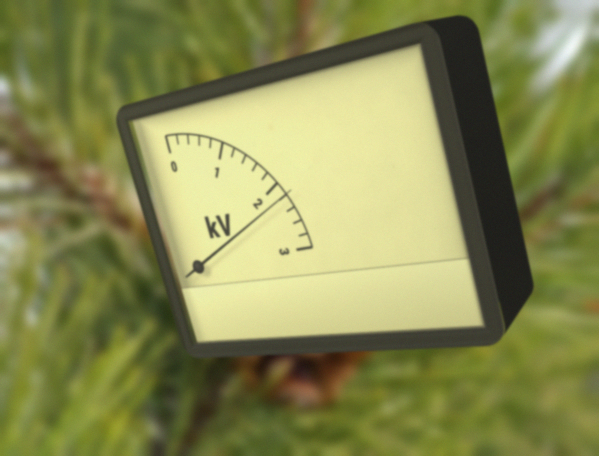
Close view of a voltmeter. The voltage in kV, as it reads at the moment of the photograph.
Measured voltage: 2.2 kV
